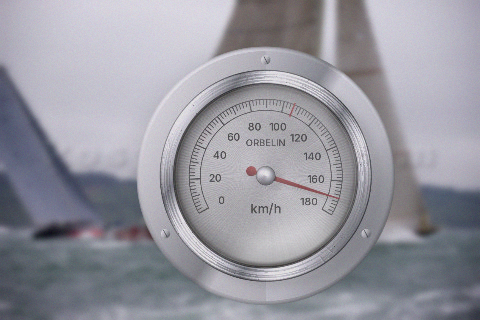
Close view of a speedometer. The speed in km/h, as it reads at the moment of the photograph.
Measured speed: 170 km/h
